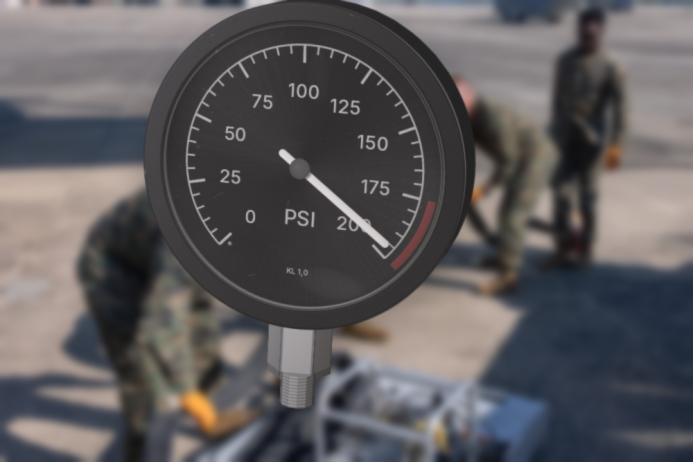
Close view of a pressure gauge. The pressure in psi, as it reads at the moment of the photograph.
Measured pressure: 195 psi
